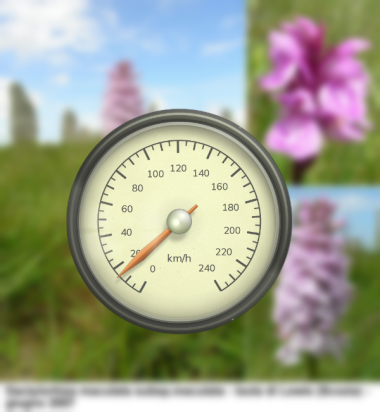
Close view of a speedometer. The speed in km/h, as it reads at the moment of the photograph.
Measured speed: 15 km/h
